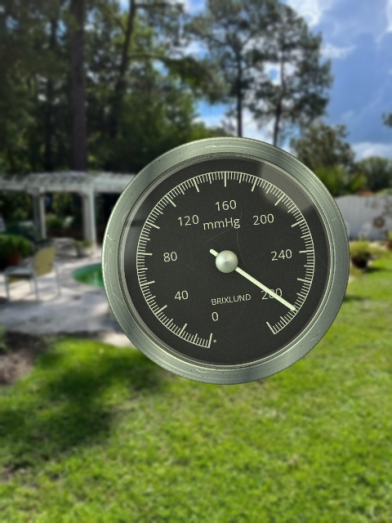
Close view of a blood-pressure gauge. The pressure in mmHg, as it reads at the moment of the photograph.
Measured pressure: 280 mmHg
